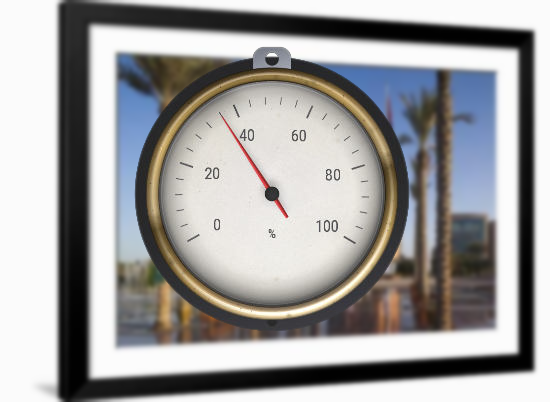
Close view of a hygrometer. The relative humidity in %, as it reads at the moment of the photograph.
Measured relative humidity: 36 %
